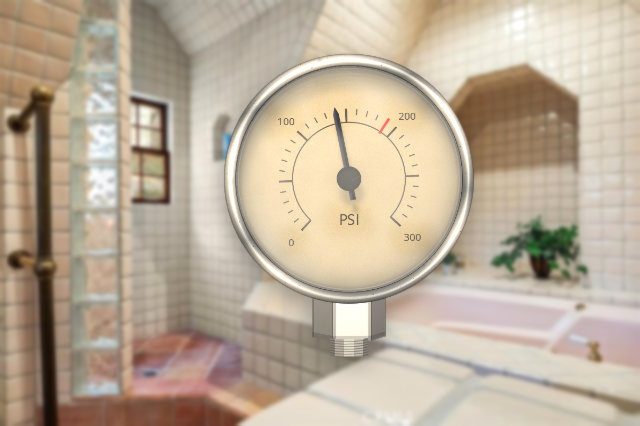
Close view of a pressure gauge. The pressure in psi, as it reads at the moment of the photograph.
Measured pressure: 140 psi
